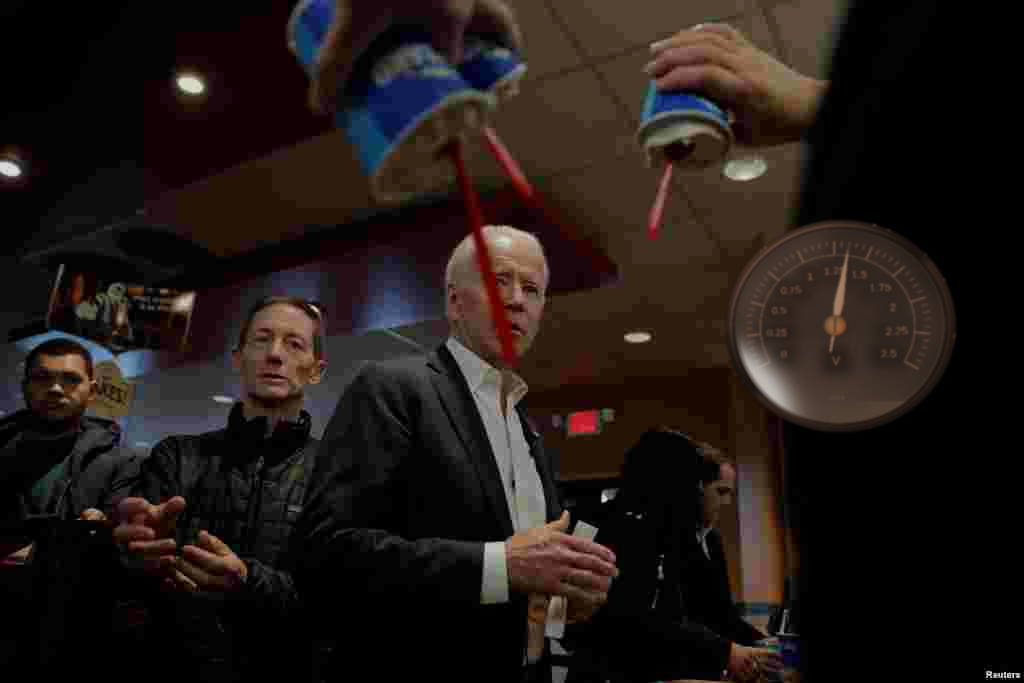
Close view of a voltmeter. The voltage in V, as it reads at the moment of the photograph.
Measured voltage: 1.35 V
